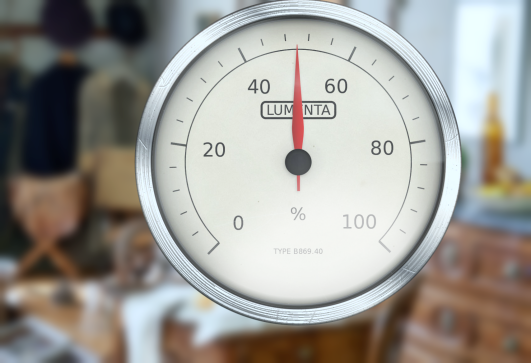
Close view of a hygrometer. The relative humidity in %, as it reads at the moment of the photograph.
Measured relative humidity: 50 %
